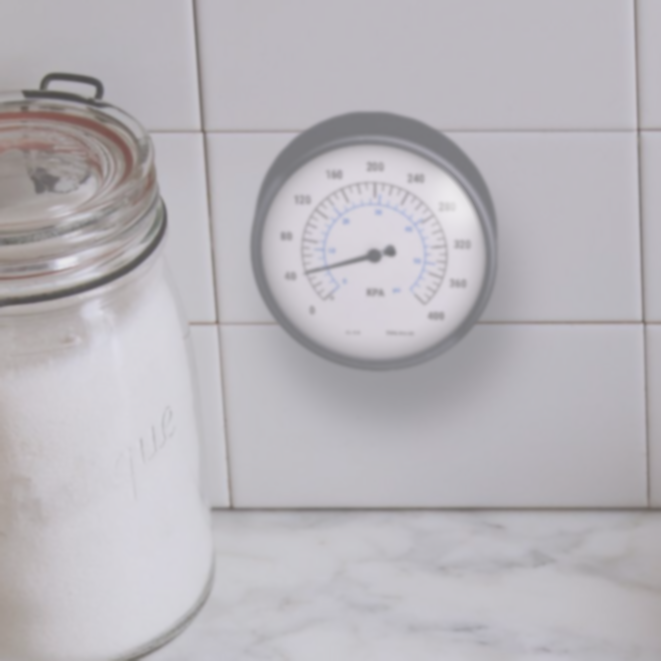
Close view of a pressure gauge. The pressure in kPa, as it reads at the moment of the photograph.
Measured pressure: 40 kPa
